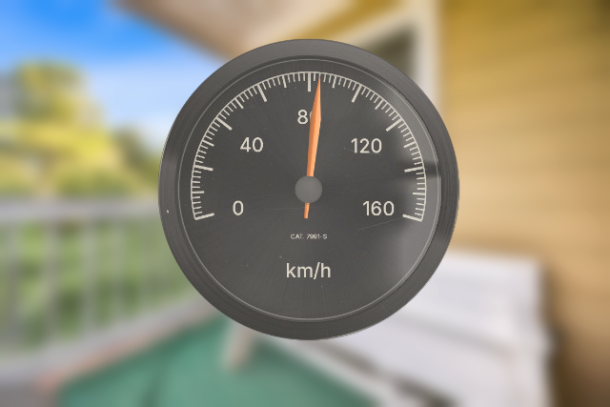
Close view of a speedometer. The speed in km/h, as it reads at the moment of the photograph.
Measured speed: 84 km/h
